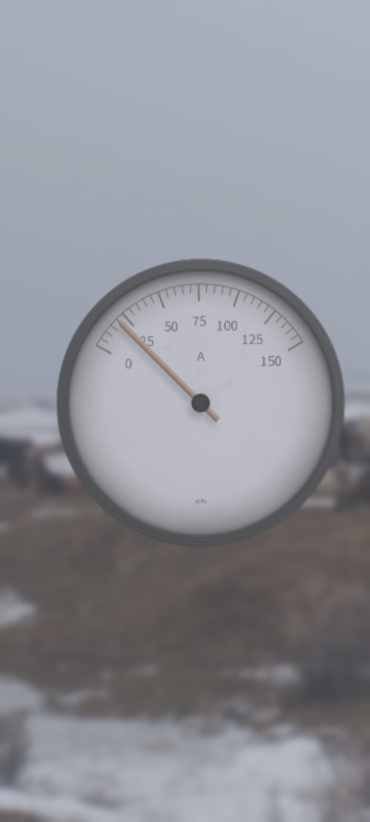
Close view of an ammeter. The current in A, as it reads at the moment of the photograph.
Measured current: 20 A
